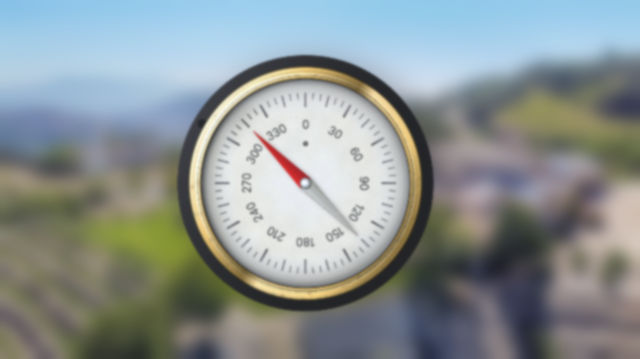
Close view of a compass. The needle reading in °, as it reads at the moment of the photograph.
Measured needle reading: 315 °
